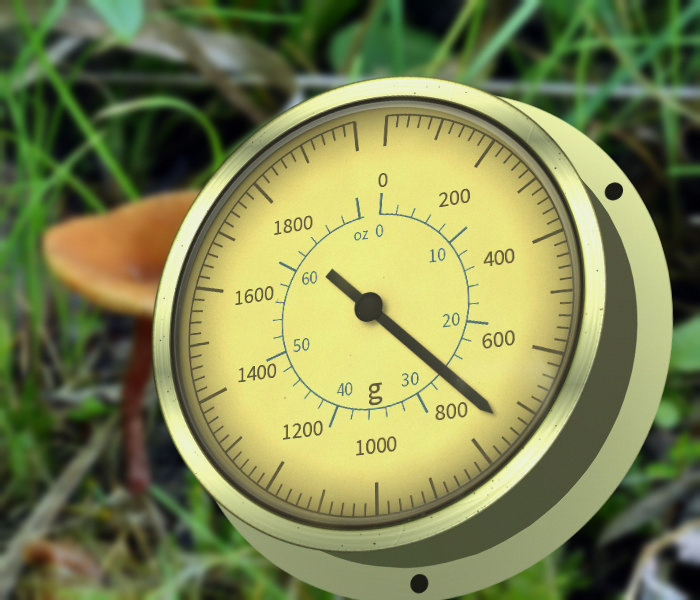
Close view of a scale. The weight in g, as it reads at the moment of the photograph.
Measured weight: 740 g
